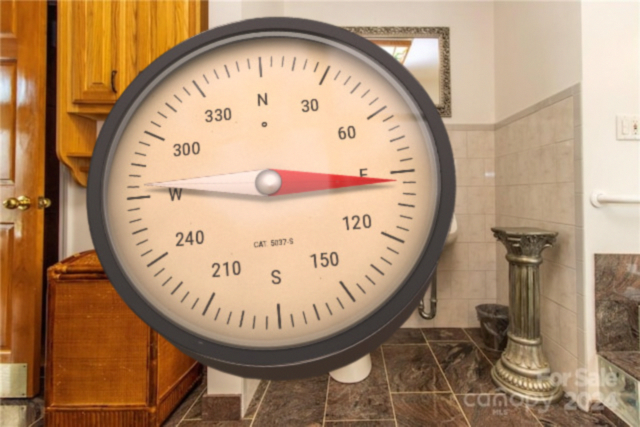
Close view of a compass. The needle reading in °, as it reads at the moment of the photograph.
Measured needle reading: 95 °
